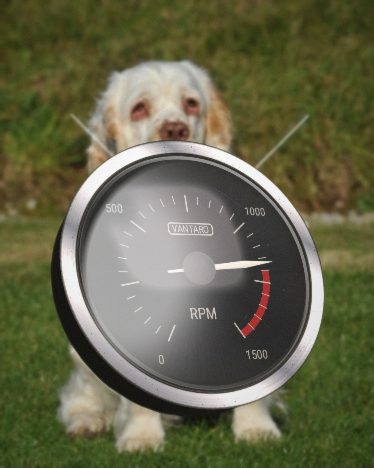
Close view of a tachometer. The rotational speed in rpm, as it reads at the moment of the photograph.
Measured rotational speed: 1175 rpm
